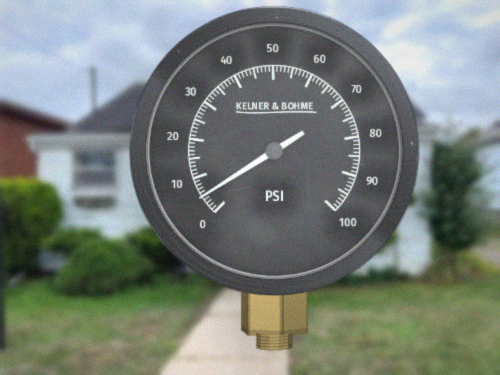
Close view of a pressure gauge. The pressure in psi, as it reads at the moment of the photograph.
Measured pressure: 5 psi
